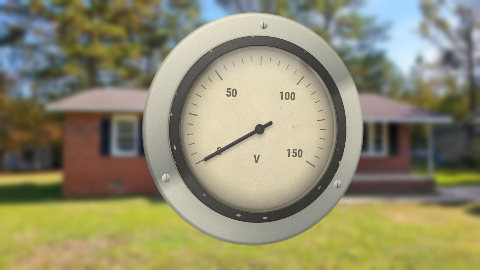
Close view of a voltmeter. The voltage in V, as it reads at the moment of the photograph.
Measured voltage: 0 V
